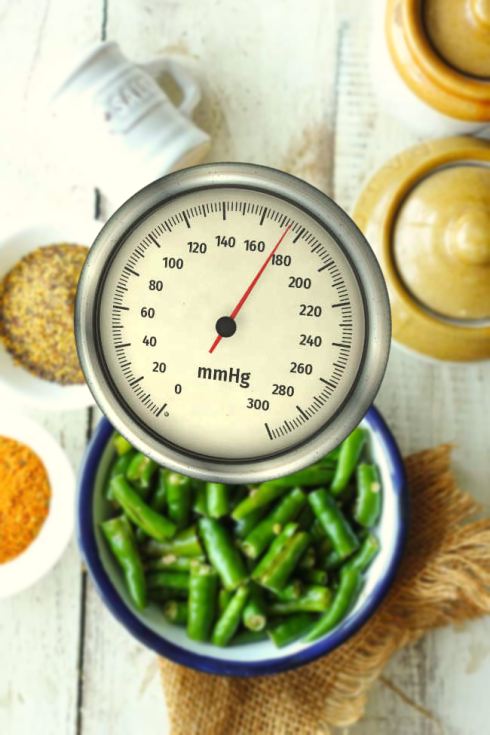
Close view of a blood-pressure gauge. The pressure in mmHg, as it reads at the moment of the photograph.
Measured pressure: 174 mmHg
